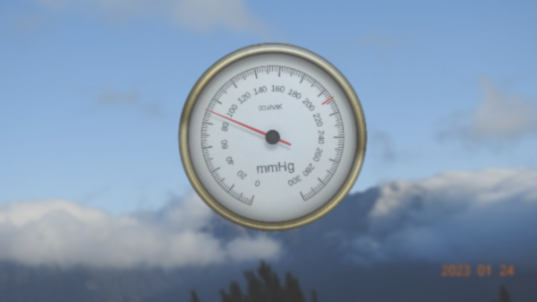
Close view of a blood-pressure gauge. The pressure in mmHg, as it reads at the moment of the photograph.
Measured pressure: 90 mmHg
